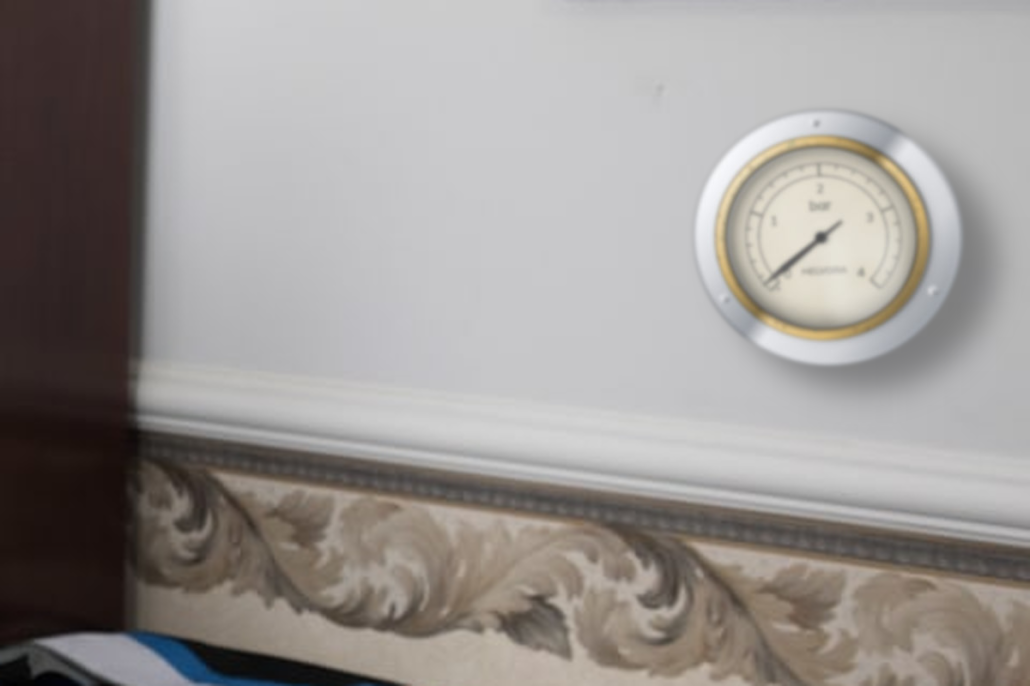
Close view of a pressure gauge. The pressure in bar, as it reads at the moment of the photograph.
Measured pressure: 0.1 bar
